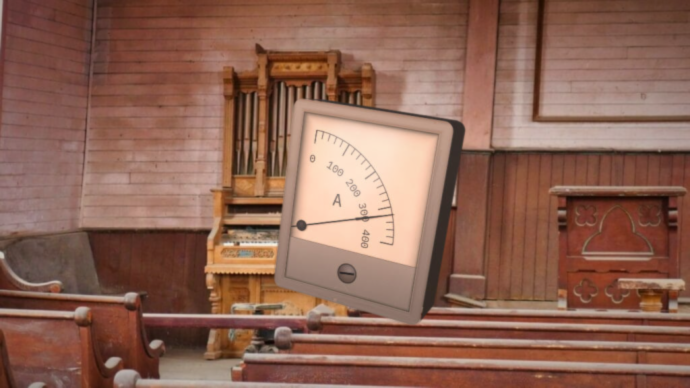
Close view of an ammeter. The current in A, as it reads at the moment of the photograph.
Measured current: 320 A
